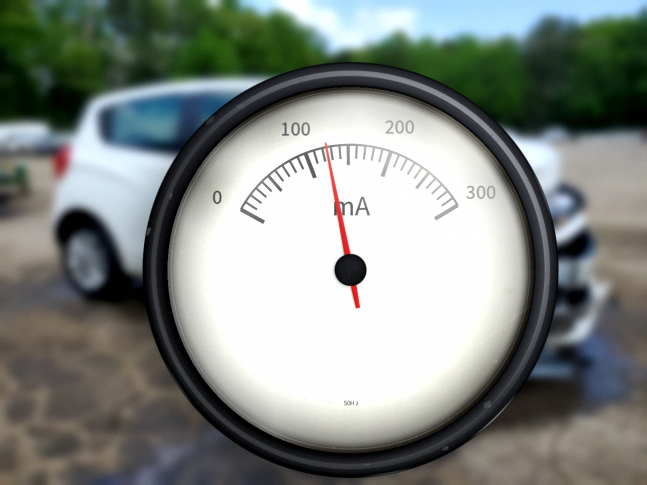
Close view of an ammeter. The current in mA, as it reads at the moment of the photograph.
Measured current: 125 mA
